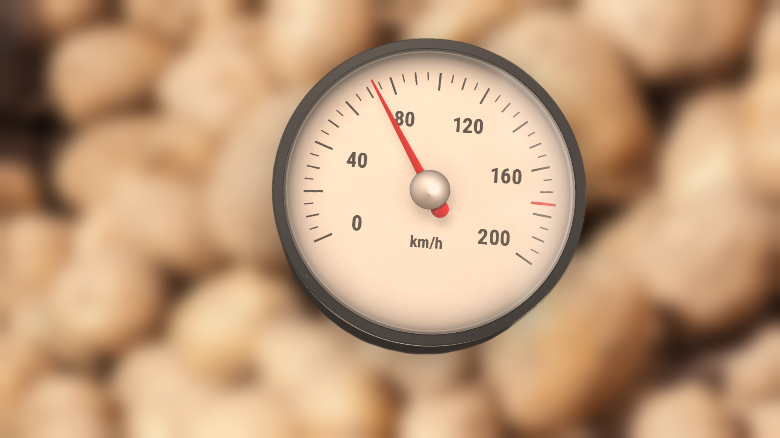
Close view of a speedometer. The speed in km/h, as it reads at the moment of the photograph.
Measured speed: 72.5 km/h
